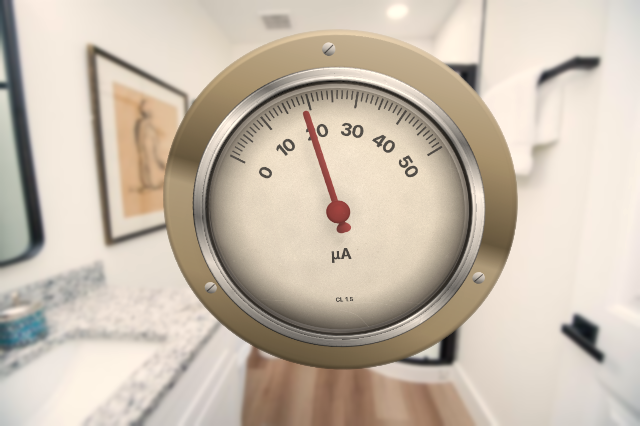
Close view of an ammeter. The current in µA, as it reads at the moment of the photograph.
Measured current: 19 µA
